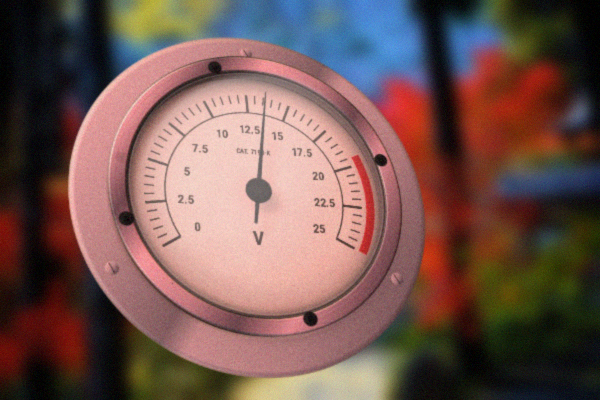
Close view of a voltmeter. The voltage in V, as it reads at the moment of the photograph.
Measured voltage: 13.5 V
